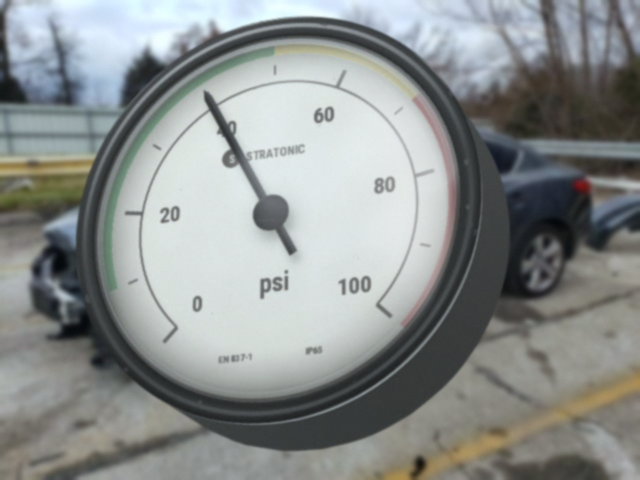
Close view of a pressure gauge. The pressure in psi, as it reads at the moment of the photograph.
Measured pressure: 40 psi
